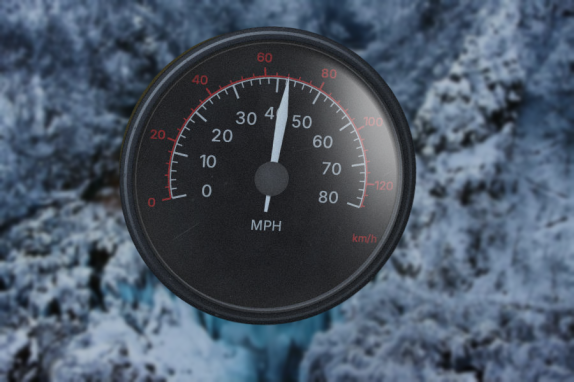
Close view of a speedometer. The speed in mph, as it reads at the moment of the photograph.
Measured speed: 42 mph
